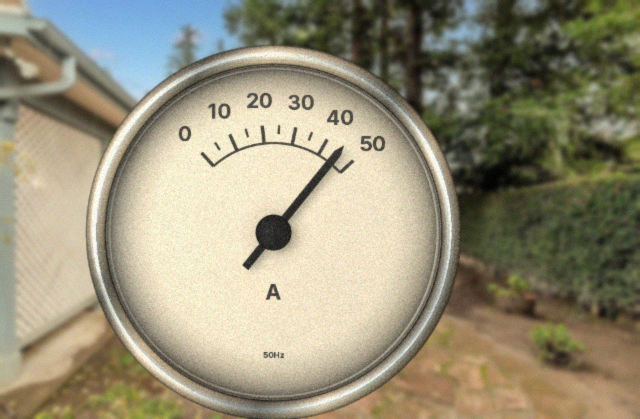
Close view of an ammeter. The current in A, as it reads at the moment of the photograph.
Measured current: 45 A
